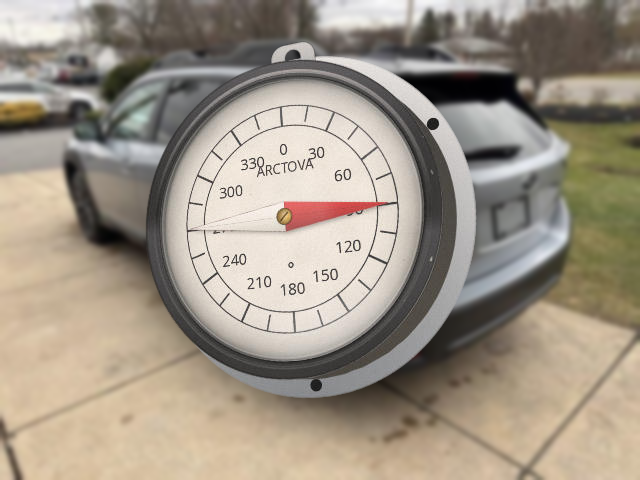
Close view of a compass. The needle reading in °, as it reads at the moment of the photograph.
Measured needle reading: 90 °
